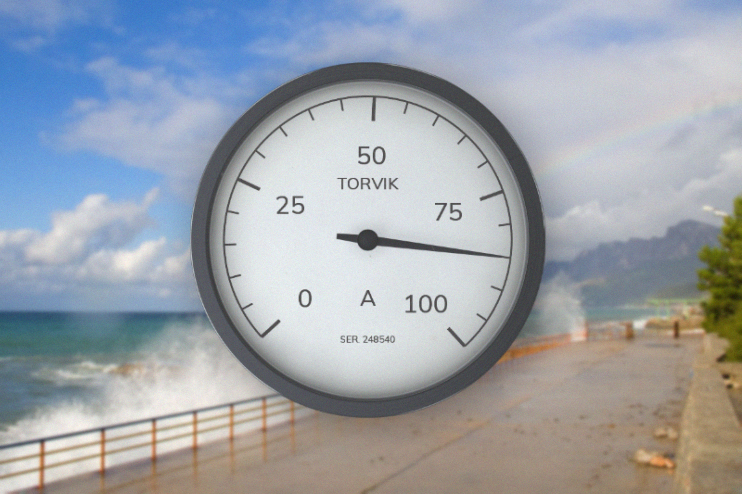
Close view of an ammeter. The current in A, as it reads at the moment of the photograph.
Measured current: 85 A
